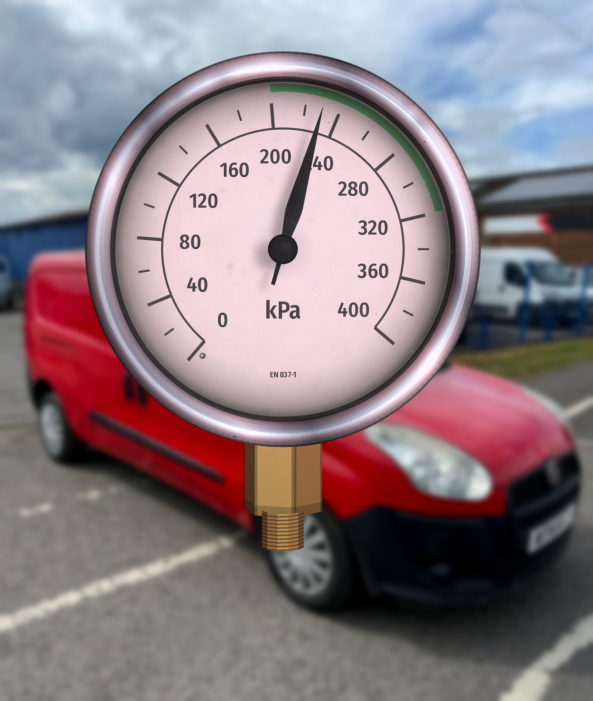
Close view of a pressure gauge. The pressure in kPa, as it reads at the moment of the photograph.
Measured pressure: 230 kPa
